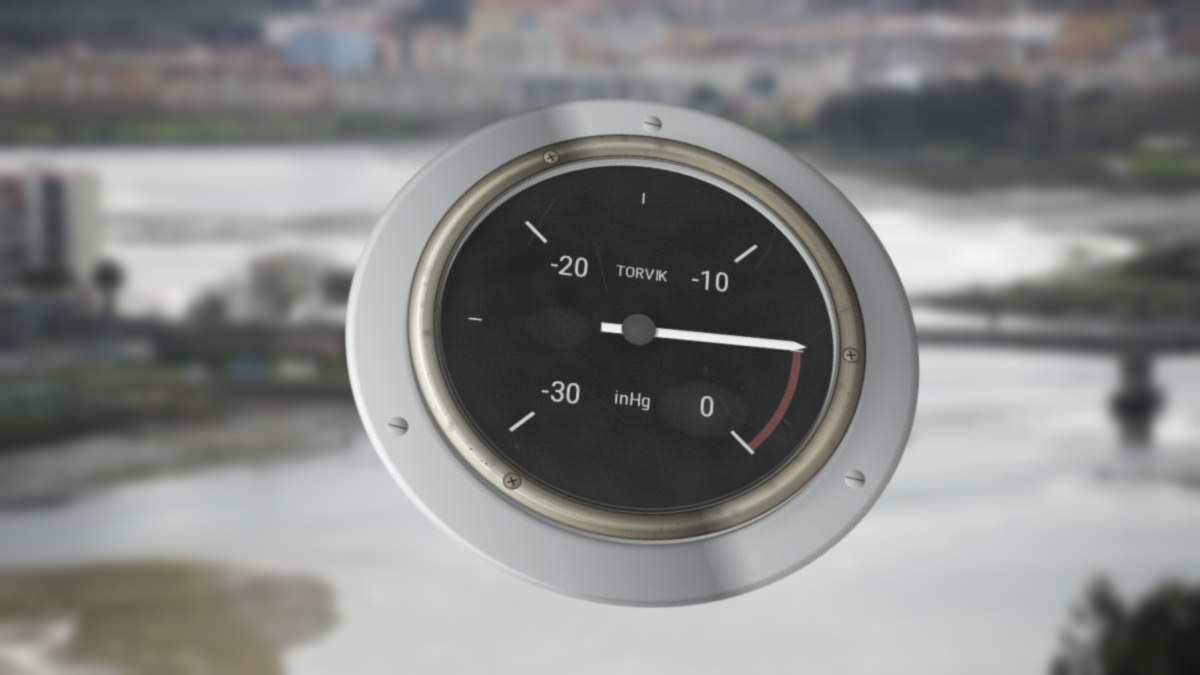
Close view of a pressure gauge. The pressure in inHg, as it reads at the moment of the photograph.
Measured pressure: -5 inHg
